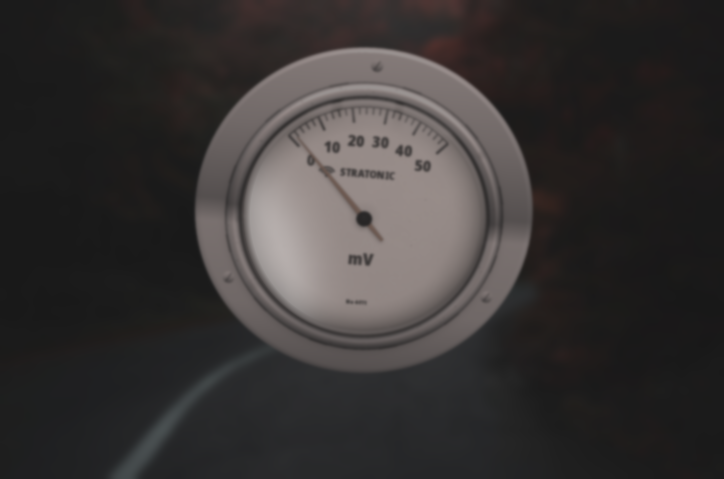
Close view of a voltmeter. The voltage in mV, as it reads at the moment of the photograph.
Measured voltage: 2 mV
